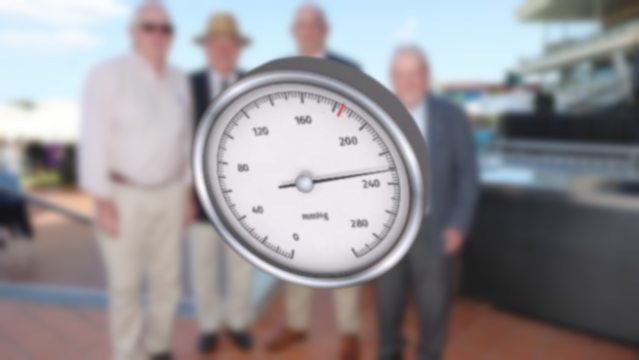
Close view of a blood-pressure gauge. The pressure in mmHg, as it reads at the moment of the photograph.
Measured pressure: 230 mmHg
